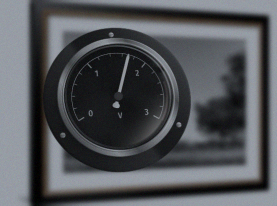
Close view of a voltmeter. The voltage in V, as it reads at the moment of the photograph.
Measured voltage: 1.7 V
